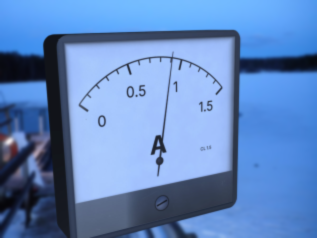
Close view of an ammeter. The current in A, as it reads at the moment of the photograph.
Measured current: 0.9 A
